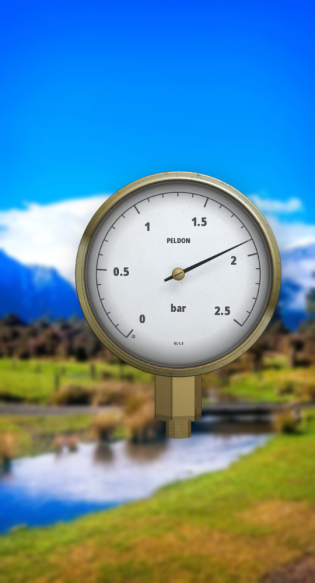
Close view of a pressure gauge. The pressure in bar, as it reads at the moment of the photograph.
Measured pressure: 1.9 bar
